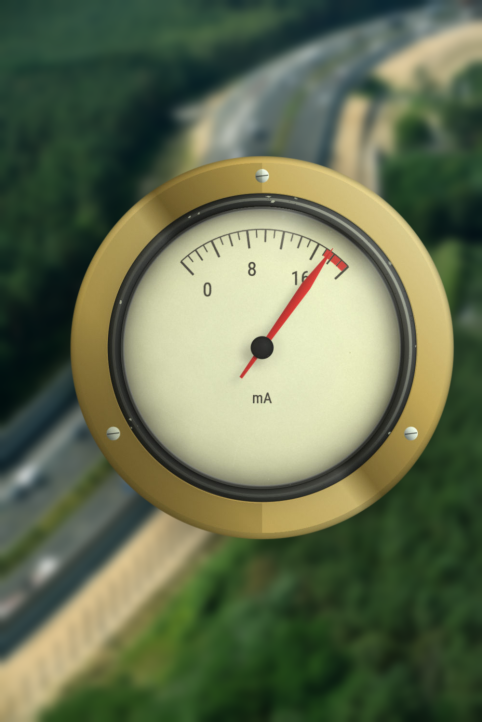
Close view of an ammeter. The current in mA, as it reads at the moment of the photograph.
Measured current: 17.5 mA
